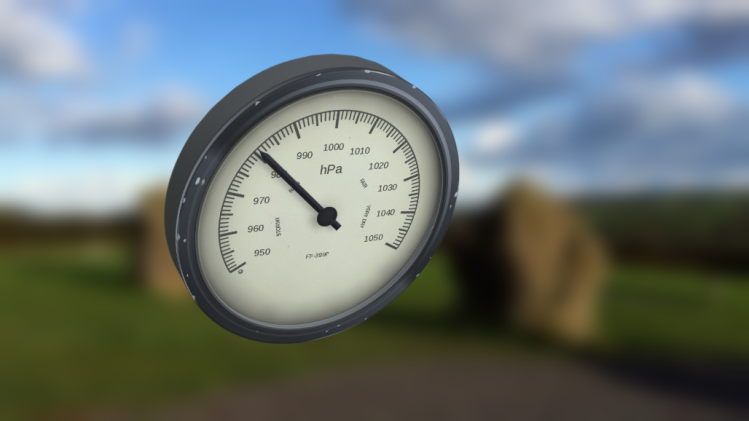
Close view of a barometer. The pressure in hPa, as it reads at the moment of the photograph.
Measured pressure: 981 hPa
